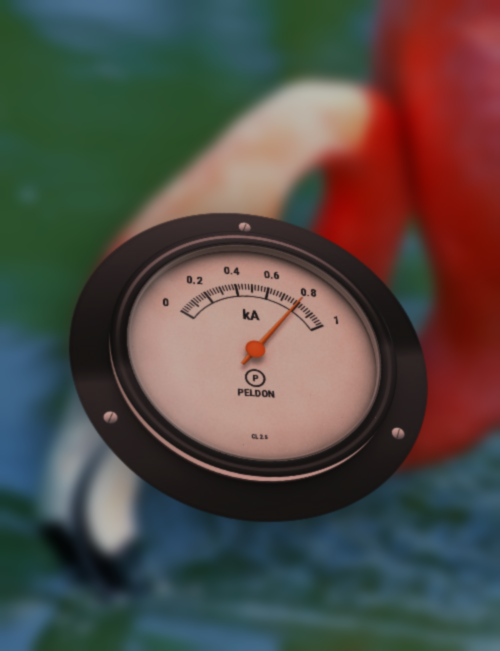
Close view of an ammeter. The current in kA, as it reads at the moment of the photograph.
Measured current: 0.8 kA
